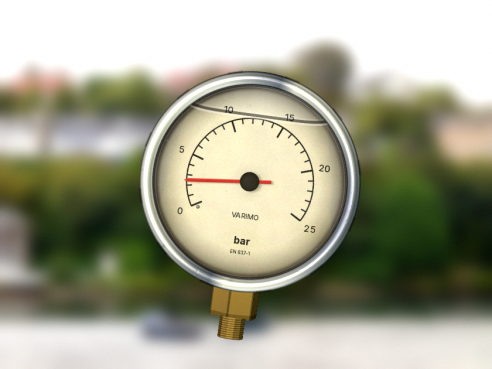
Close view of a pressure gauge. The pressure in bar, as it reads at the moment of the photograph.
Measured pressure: 2.5 bar
